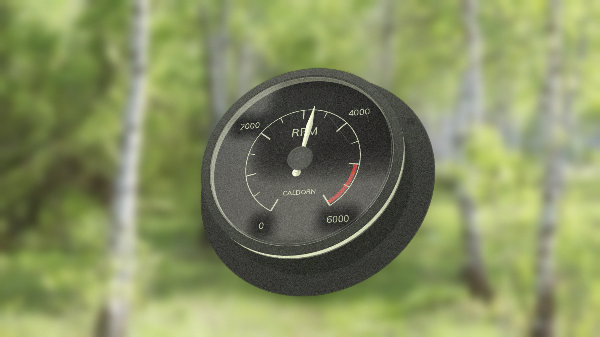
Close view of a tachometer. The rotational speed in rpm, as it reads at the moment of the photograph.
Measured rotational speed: 3250 rpm
